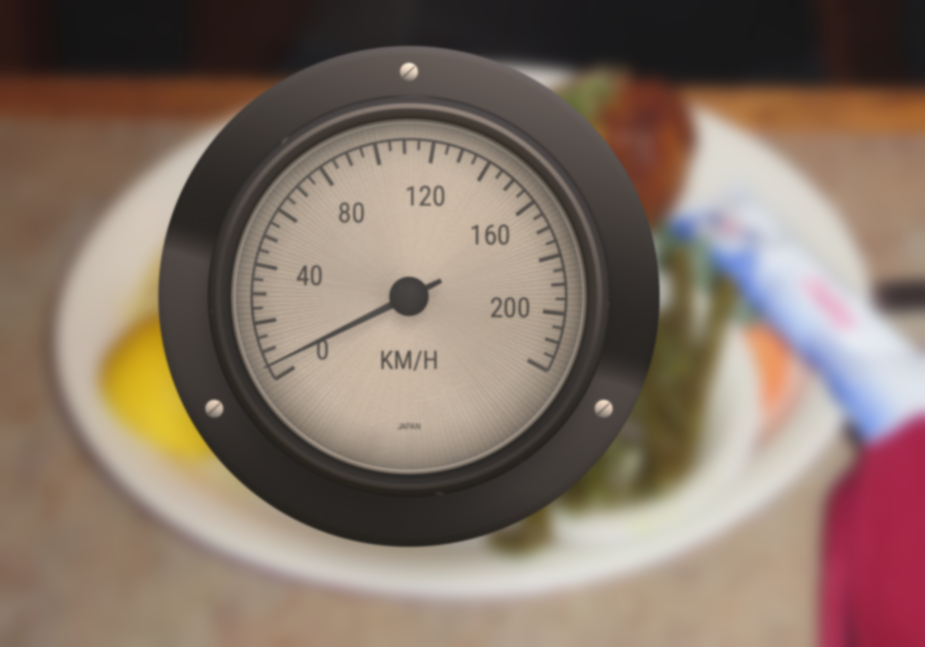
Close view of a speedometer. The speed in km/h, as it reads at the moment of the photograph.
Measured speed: 5 km/h
